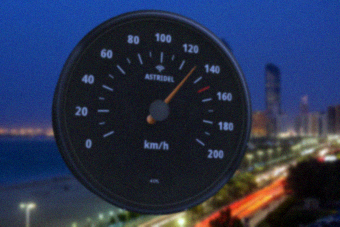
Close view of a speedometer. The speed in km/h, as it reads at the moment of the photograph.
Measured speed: 130 km/h
